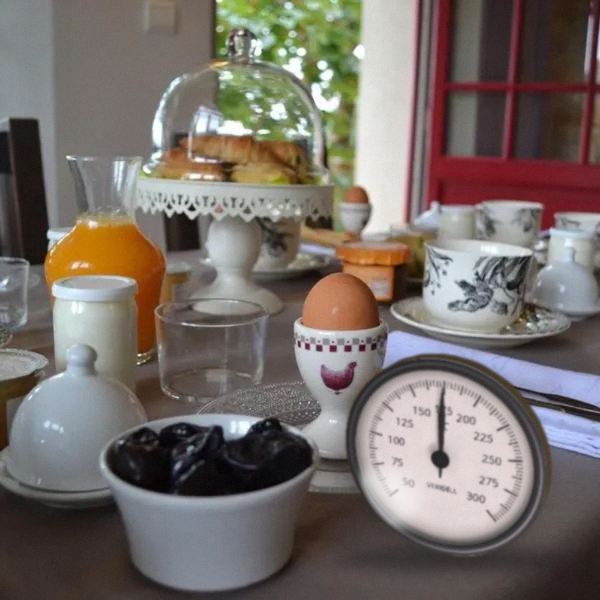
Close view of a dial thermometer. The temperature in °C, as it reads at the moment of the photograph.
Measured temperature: 175 °C
